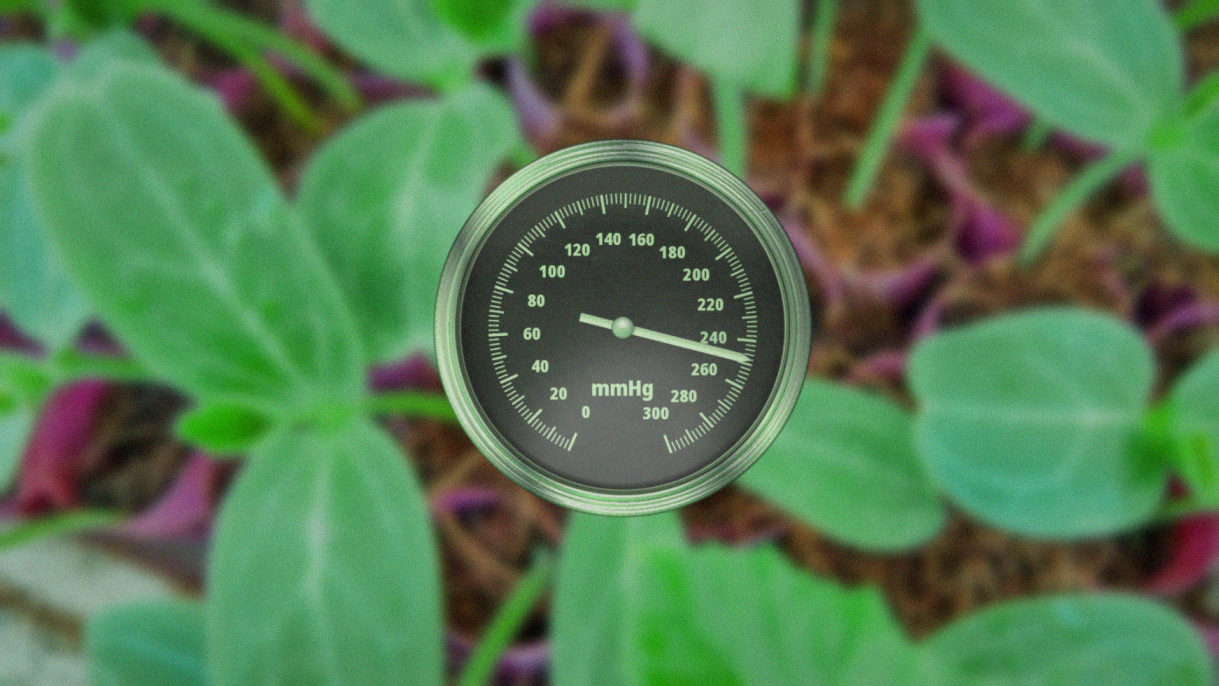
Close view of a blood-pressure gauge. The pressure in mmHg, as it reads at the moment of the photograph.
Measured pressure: 248 mmHg
